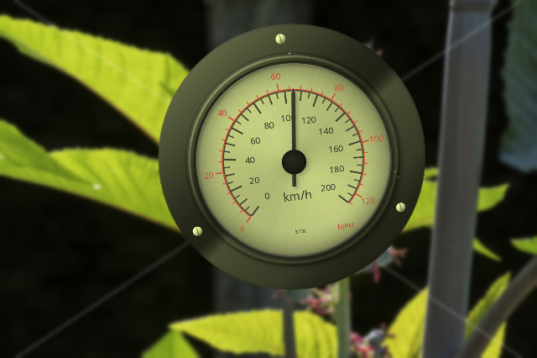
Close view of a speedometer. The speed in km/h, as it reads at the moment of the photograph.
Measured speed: 105 km/h
